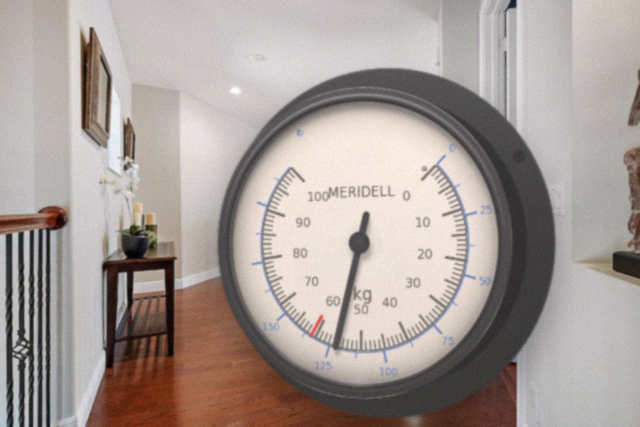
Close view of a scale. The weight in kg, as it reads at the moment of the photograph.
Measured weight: 55 kg
